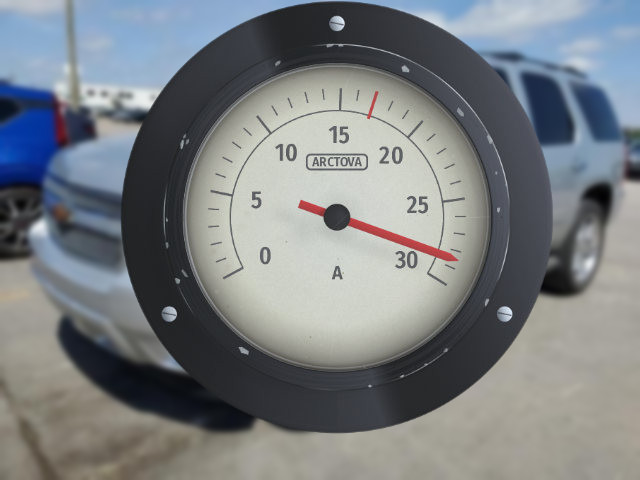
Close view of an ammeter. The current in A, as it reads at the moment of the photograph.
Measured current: 28.5 A
